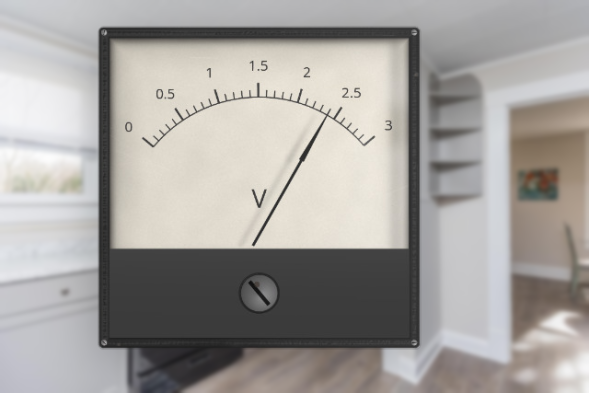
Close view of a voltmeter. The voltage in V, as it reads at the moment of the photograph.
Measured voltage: 2.4 V
